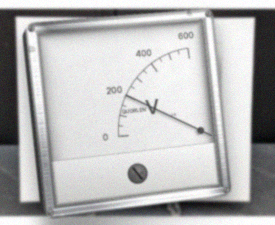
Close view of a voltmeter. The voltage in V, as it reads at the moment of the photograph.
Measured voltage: 200 V
